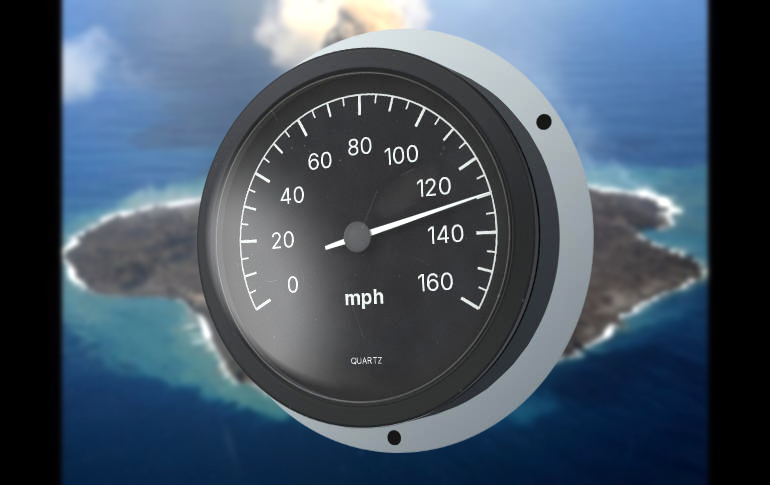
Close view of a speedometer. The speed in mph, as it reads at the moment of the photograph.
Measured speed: 130 mph
